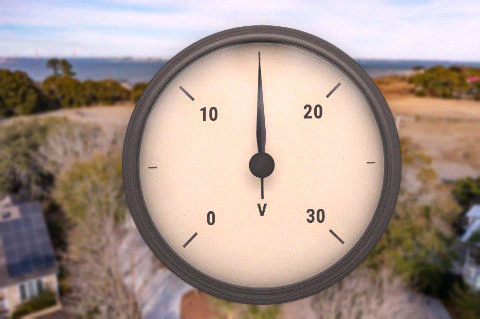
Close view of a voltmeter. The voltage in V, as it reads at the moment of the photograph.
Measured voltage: 15 V
